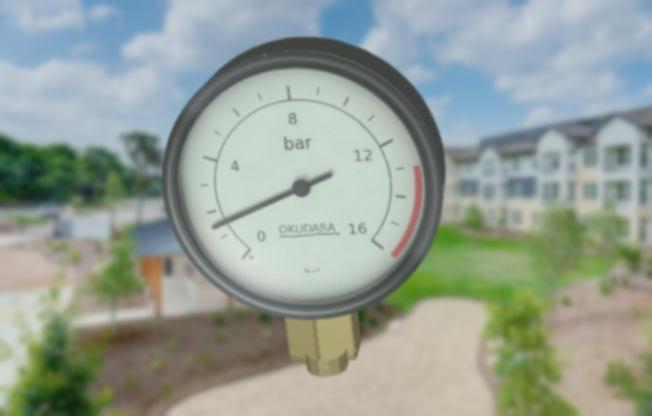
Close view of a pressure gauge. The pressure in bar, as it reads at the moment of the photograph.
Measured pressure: 1.5 bar
